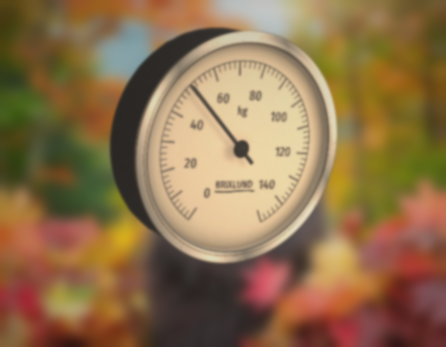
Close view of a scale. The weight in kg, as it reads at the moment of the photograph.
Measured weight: 50 kg
